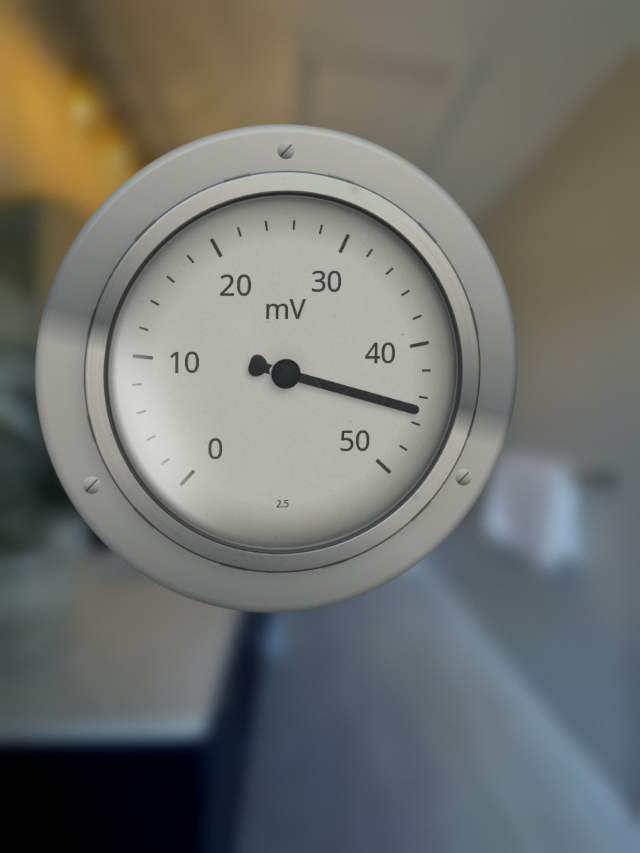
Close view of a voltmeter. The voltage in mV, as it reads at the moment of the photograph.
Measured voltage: 45 mV
